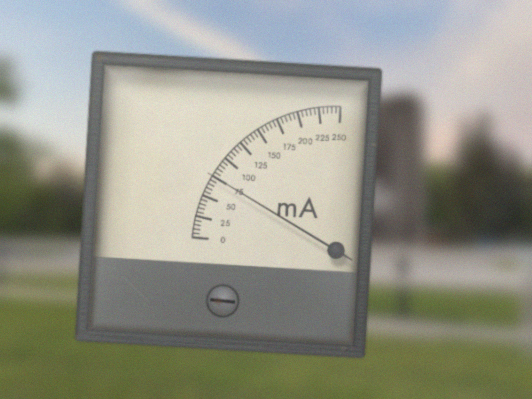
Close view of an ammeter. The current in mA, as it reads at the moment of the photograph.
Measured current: 75 mA
